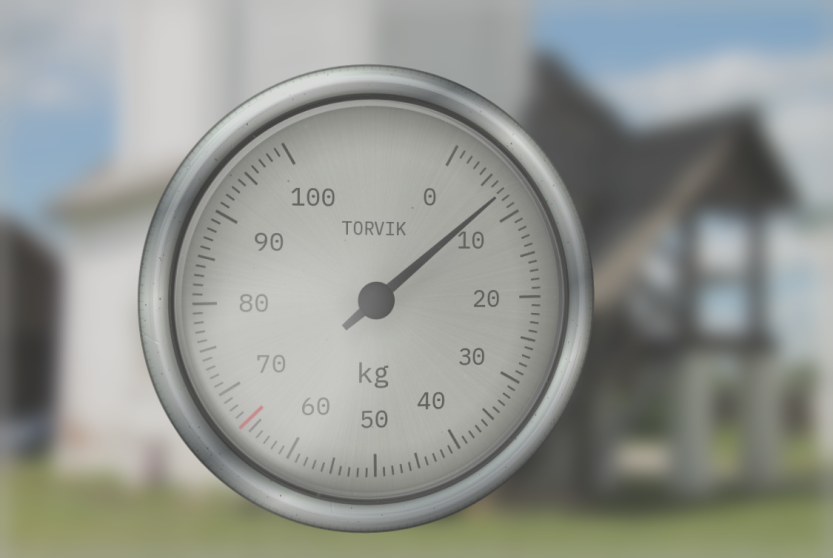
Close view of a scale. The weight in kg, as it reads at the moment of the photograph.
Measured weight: 7 kg
